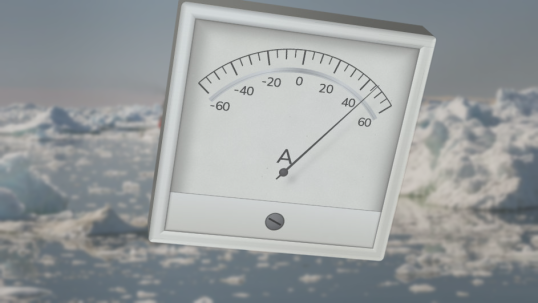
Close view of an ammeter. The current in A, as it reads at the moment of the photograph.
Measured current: 45 A
